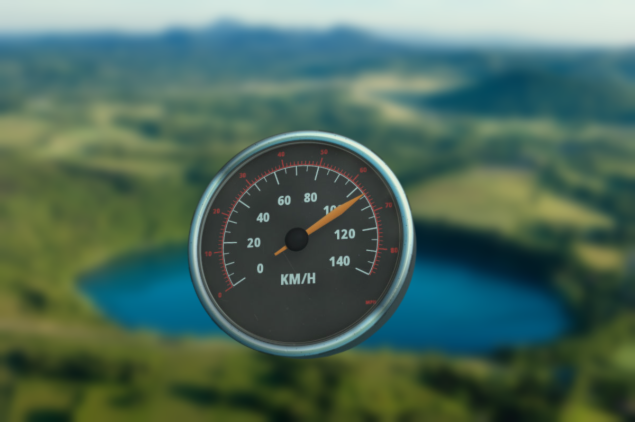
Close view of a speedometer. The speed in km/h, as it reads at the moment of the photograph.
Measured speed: 105 km/h
